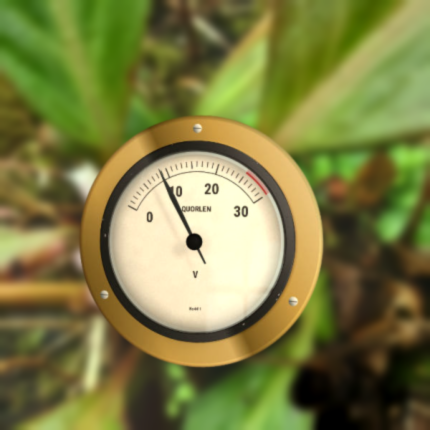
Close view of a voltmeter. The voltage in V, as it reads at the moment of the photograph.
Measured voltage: 9 V
